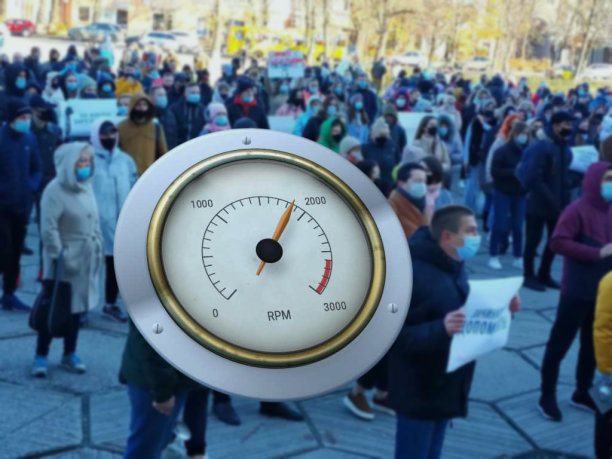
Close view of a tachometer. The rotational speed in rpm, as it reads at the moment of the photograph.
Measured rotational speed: 1850 rpm
